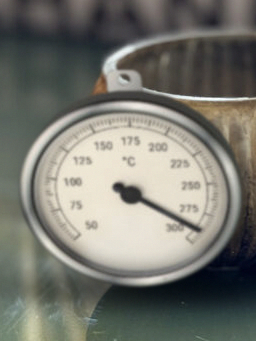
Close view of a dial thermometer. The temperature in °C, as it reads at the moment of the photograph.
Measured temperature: 287.5 °C
